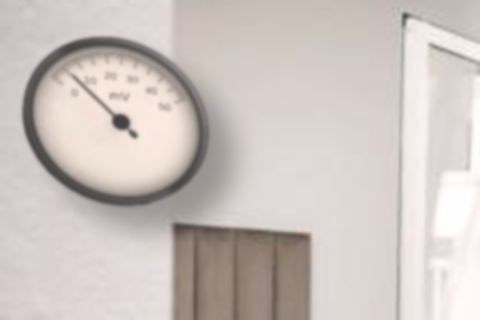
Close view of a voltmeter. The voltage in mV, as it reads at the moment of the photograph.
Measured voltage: 5 mV
